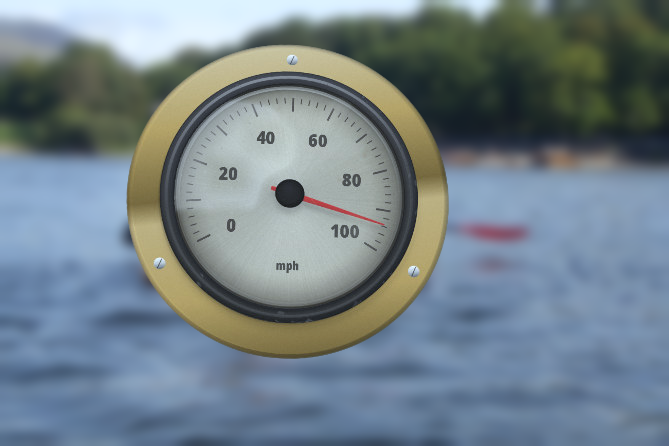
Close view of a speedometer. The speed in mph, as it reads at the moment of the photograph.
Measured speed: 94 mph
